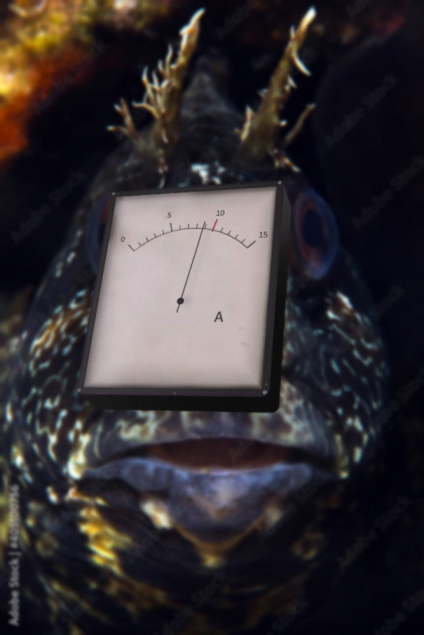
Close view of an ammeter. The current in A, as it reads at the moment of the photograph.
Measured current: 9 A
